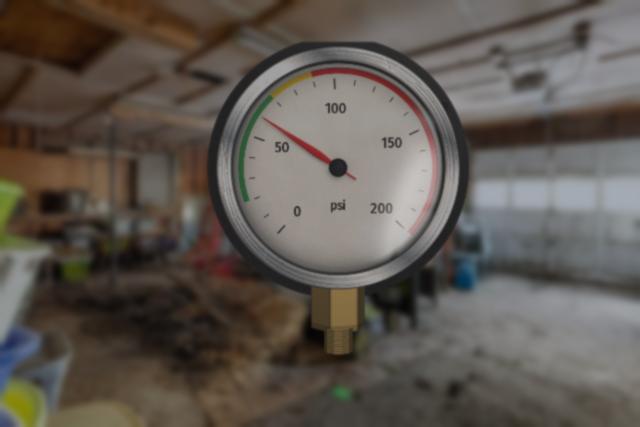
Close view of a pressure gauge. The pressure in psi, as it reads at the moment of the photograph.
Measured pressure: 60 psi
